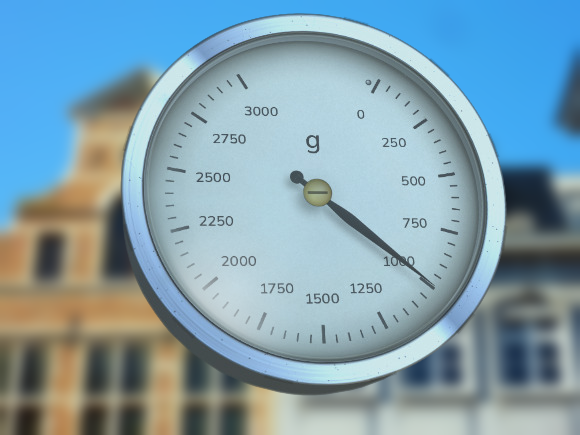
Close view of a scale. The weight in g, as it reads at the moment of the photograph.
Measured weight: 1000 g
